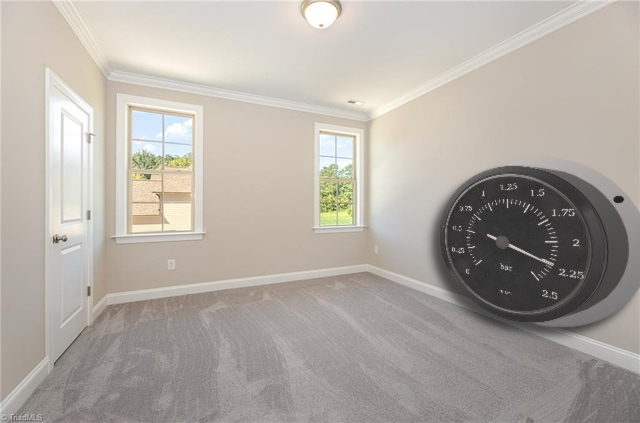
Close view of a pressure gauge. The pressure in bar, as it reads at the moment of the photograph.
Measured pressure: 2.25 bar
